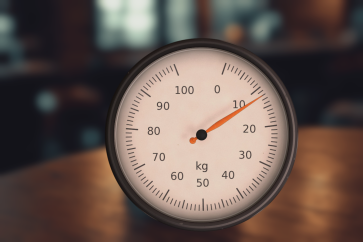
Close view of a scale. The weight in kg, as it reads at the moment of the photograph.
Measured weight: 12 kg
